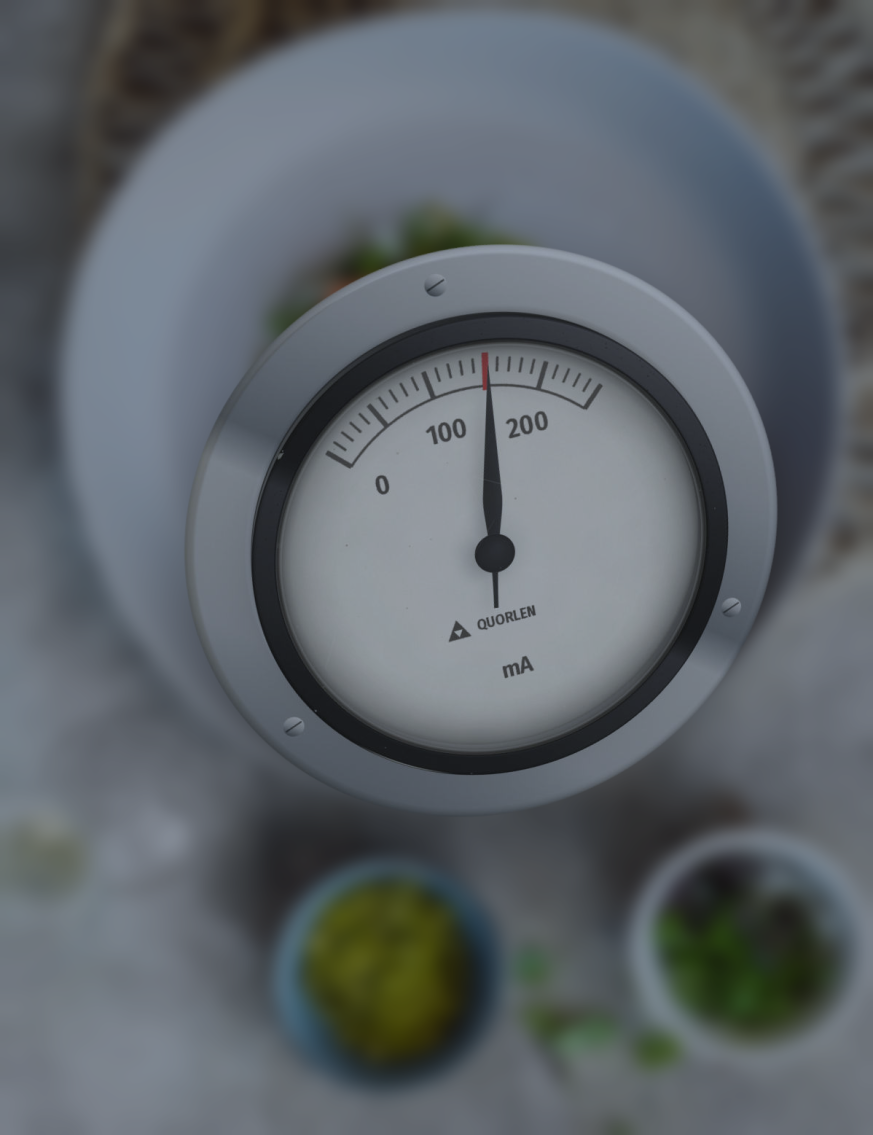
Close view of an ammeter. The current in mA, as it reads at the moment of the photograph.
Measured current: 150 mA
